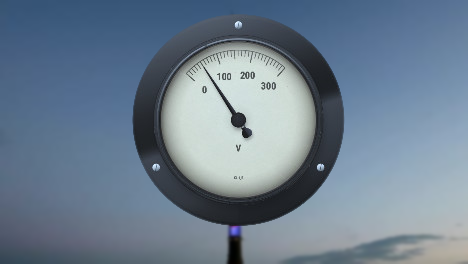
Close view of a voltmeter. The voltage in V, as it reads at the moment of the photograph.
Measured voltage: 50 V
